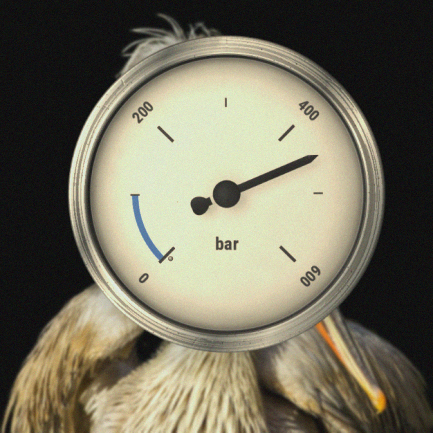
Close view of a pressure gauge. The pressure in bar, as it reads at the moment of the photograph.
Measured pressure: 450 bar
